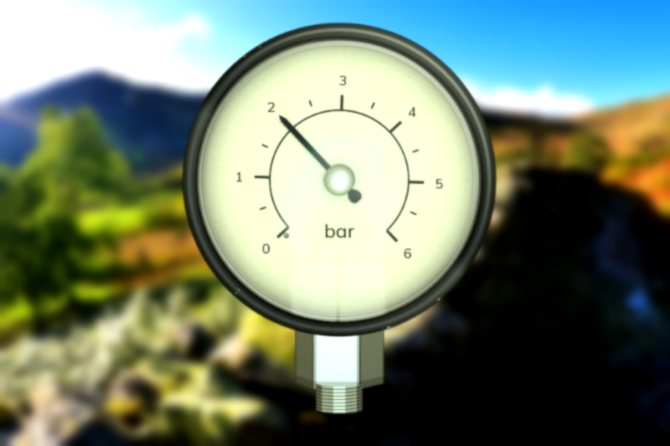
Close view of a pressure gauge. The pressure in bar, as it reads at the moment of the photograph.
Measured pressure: 2 bar
